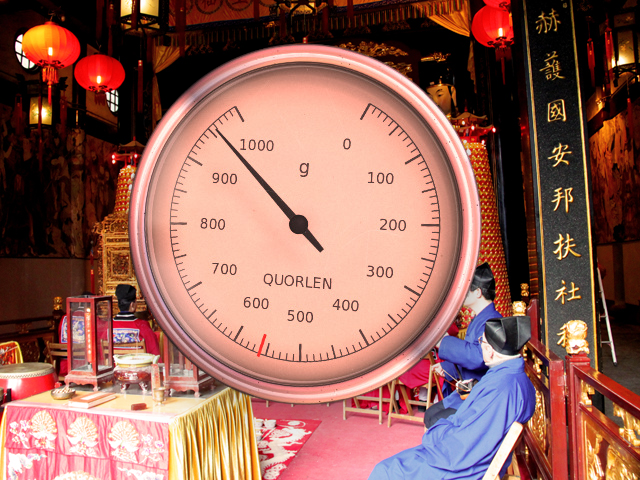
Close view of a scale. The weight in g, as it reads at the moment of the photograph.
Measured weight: 960 g
